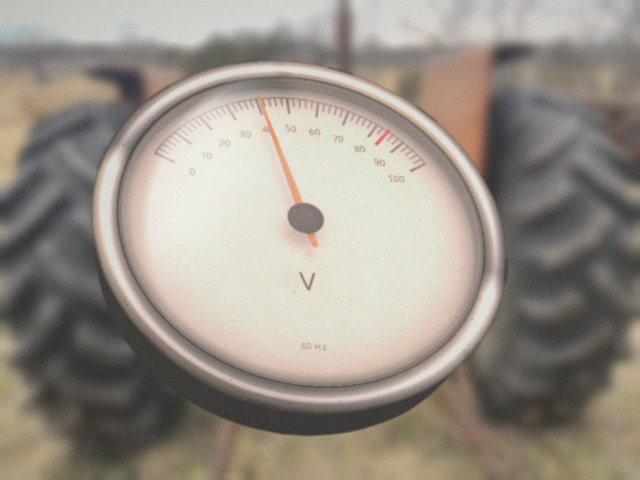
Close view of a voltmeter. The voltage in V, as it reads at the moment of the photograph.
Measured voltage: 40 V
